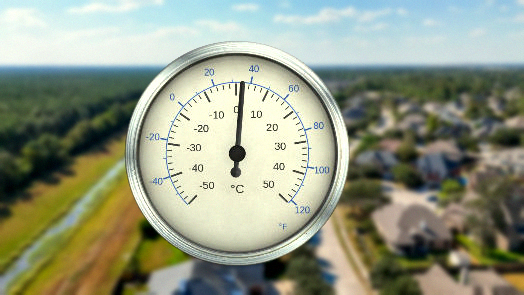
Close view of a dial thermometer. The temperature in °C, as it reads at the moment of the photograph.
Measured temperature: 2 °C
